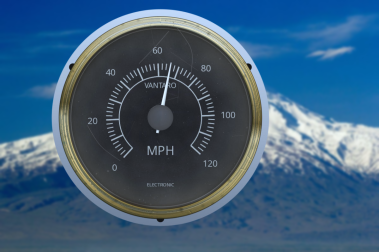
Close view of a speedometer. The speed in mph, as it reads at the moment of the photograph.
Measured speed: 66 mph
